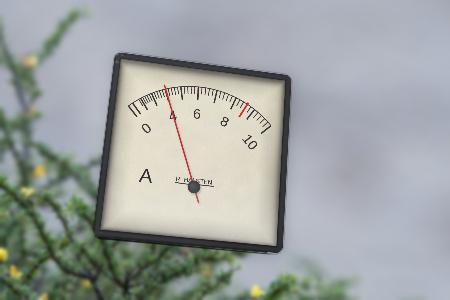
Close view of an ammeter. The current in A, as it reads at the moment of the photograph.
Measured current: 4 A
